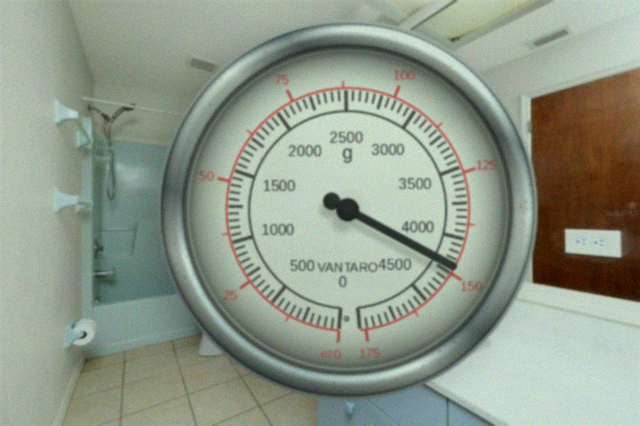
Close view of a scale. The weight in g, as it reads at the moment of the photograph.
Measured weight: 4200 g
